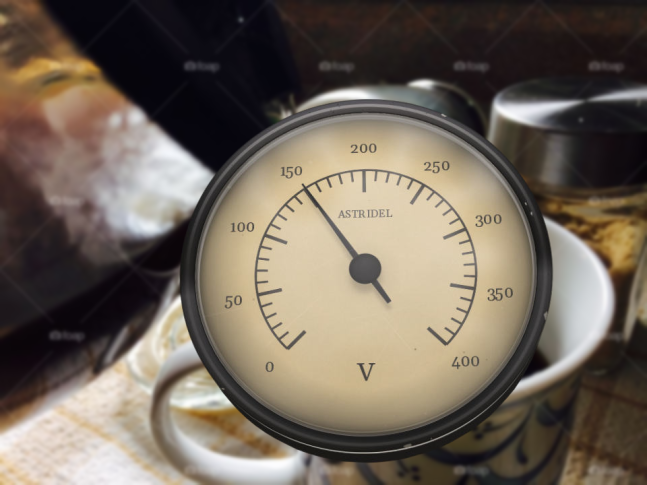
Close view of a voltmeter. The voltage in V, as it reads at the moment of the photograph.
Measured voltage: 150 V
